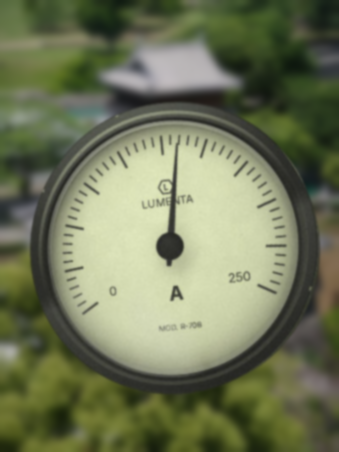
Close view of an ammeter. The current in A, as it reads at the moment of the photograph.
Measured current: 135 A
